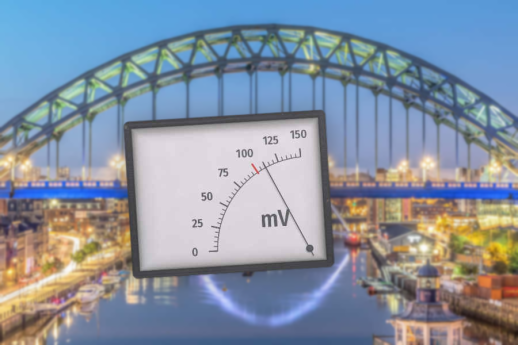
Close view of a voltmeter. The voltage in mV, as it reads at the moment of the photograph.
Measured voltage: 110 mV
